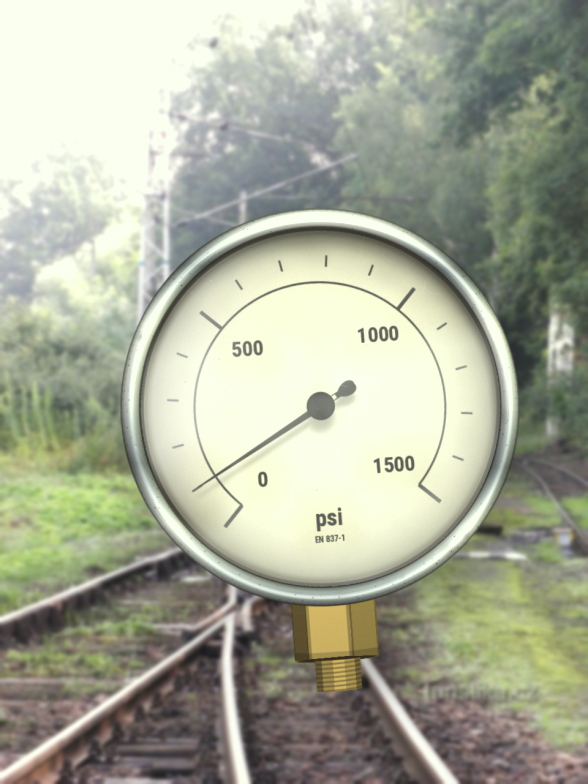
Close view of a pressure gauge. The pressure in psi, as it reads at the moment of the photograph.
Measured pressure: 100 psi
